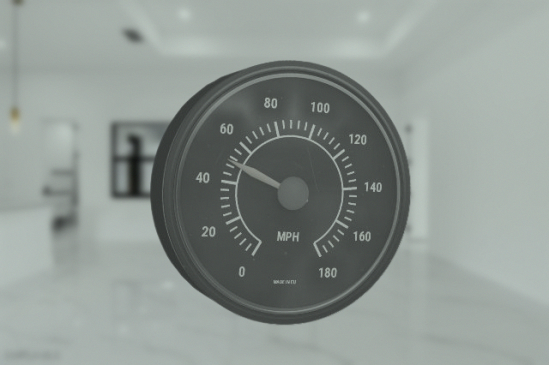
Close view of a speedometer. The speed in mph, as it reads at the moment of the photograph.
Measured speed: 50 mph
